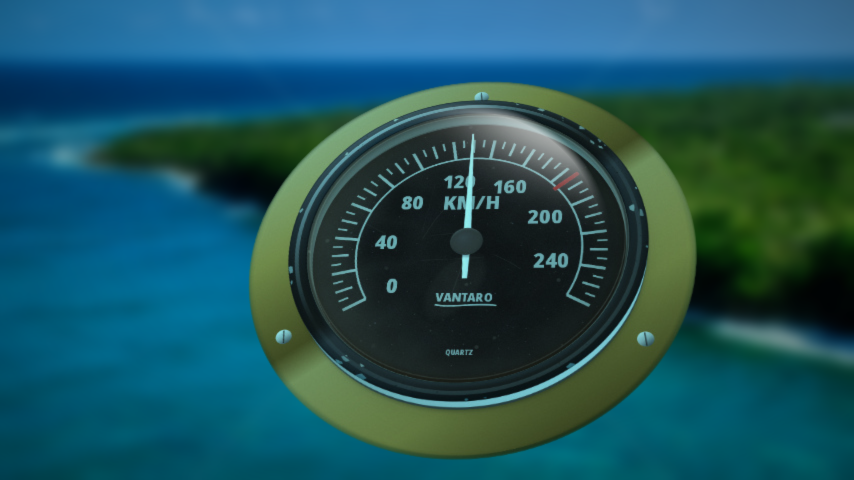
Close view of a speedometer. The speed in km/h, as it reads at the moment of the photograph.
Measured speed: 130 km/h
